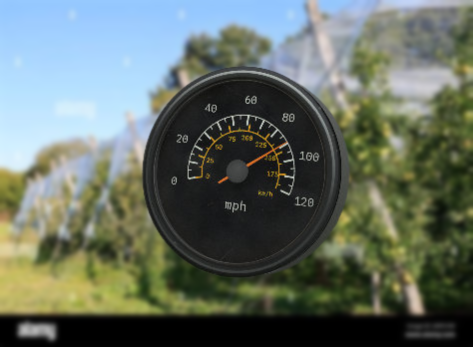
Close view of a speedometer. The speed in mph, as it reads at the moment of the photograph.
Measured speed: 90 mph
